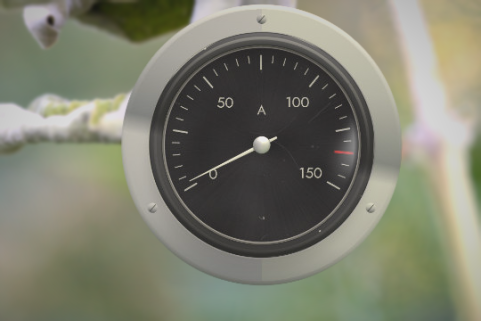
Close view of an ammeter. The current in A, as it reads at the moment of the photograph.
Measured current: 2.5 A
